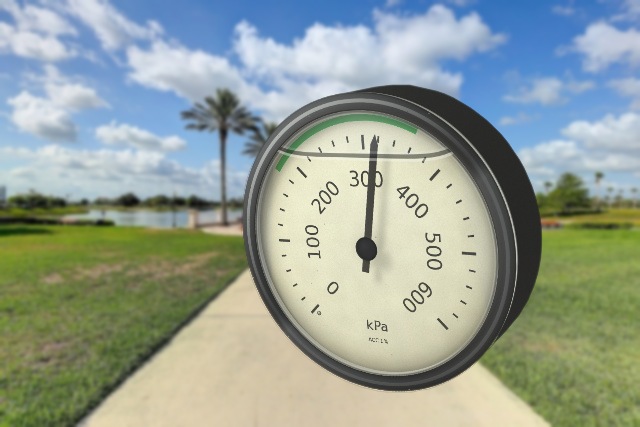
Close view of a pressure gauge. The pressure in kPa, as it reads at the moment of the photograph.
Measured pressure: 320 kPa
